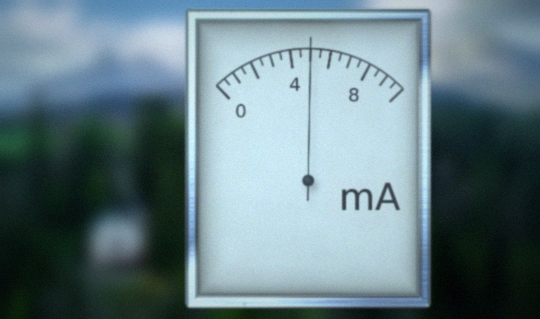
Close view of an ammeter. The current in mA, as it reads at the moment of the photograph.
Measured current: 5 mA
